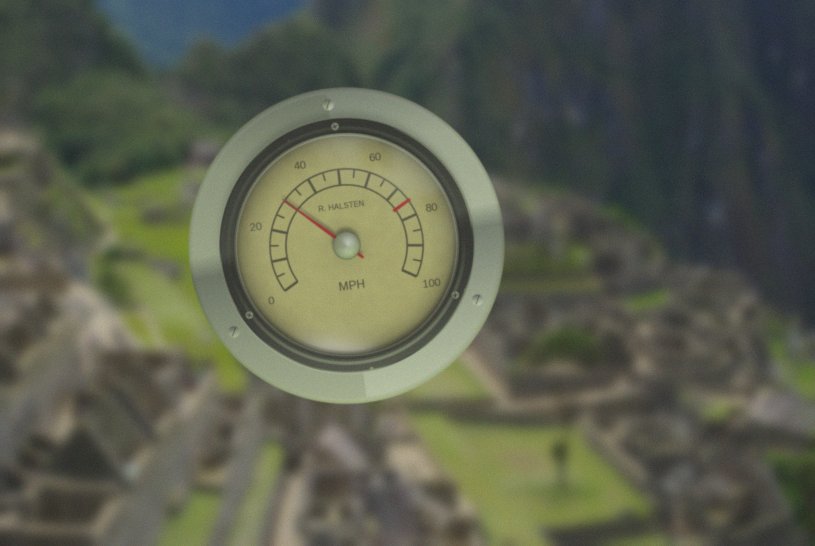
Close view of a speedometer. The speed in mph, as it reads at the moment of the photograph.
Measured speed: 30 mph
